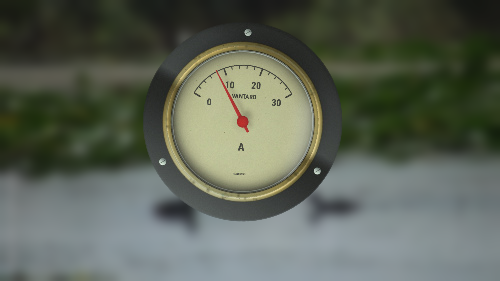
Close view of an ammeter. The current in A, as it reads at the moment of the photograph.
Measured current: 8 A
